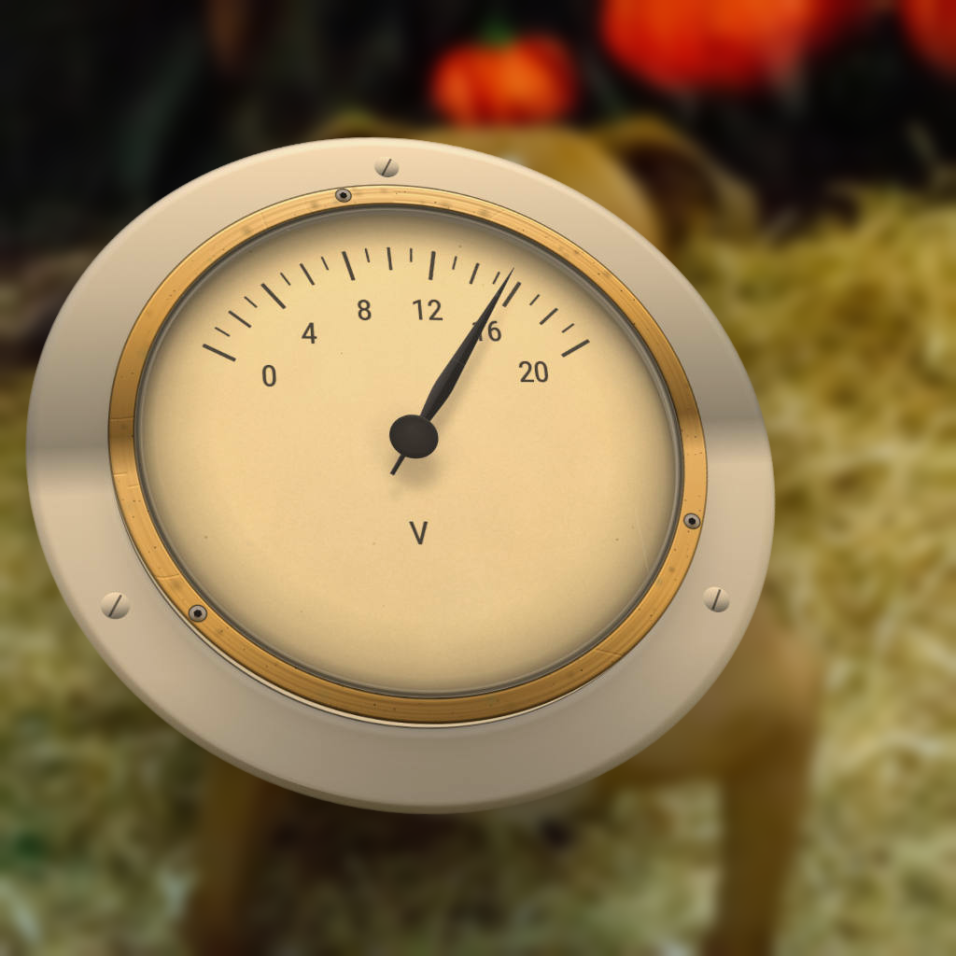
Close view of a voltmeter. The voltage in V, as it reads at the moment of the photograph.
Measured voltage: 15.5 V
